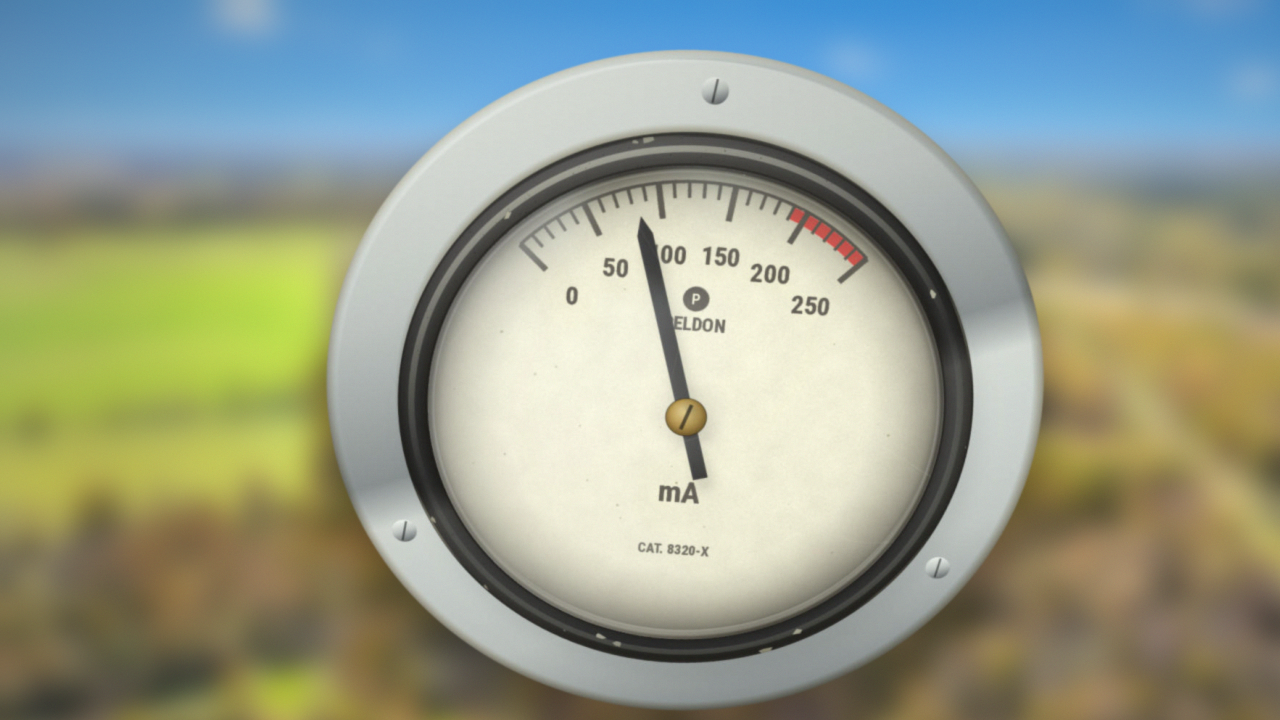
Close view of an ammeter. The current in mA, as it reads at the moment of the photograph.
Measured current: 85 mA
